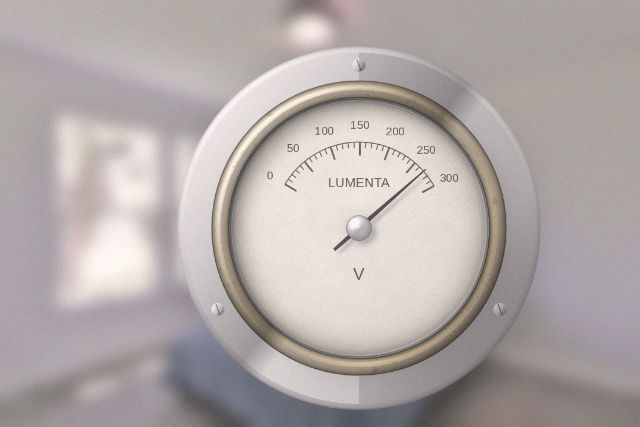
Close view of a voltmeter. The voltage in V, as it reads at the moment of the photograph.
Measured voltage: 270 V
